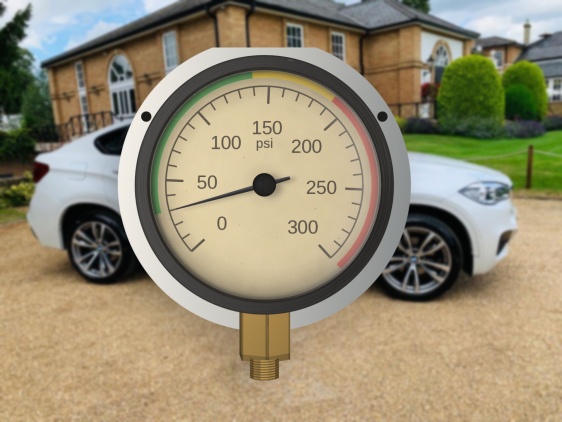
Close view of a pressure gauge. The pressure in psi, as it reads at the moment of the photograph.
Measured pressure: 30 psi
